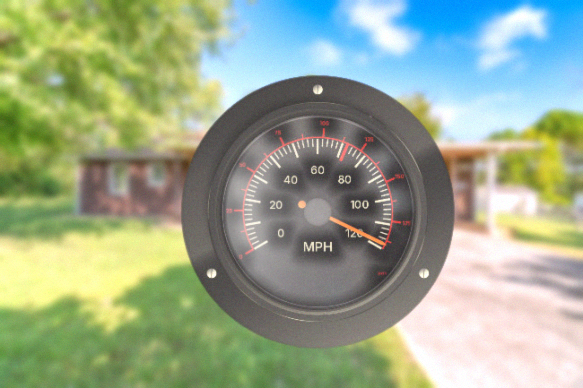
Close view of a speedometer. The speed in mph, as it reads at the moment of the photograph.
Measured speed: 118 mph
